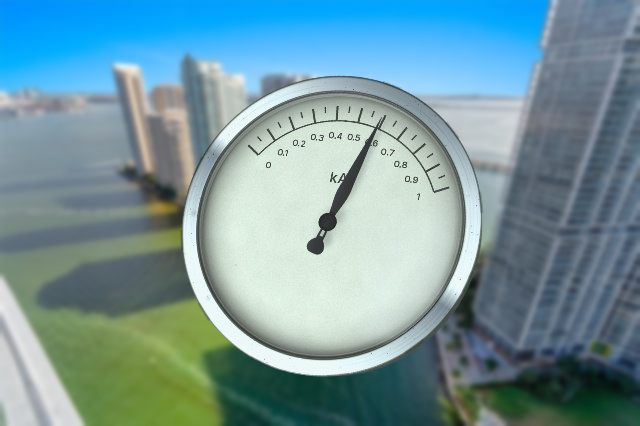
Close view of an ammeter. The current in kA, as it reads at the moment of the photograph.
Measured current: 0.6 kA
